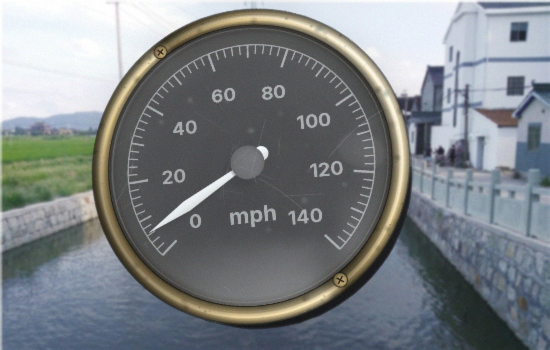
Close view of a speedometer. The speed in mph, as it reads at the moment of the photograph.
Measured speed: 6 mph
